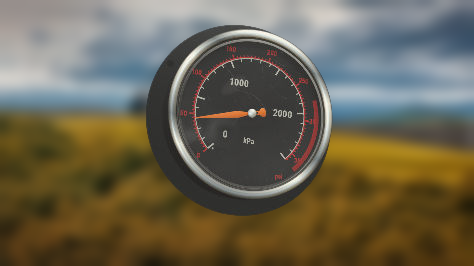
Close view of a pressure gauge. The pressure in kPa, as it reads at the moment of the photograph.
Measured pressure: 300 kPa
